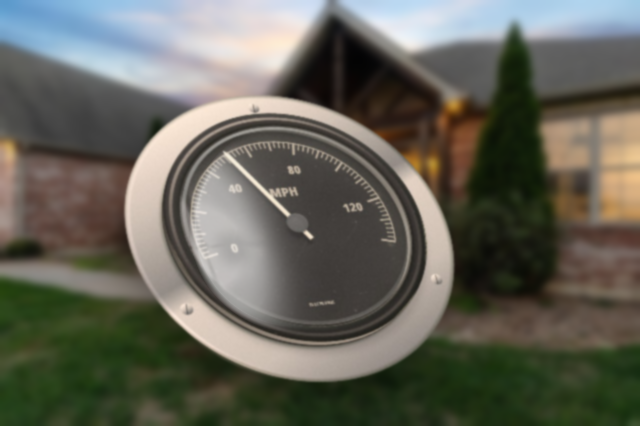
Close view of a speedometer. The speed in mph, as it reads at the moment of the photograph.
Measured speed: 50 mph
